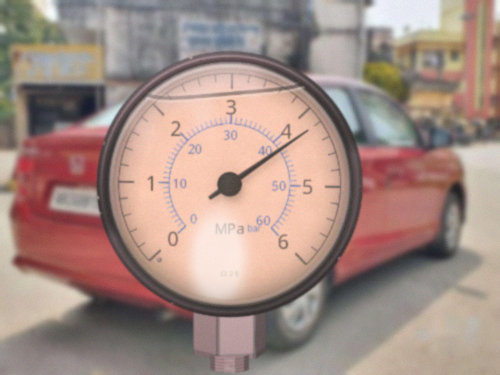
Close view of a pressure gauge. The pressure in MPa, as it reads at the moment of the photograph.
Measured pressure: 4.2 MPa
